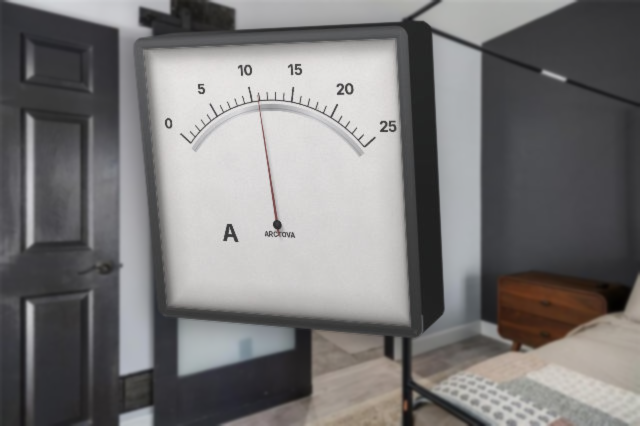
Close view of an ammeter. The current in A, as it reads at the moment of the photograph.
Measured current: 11 A
